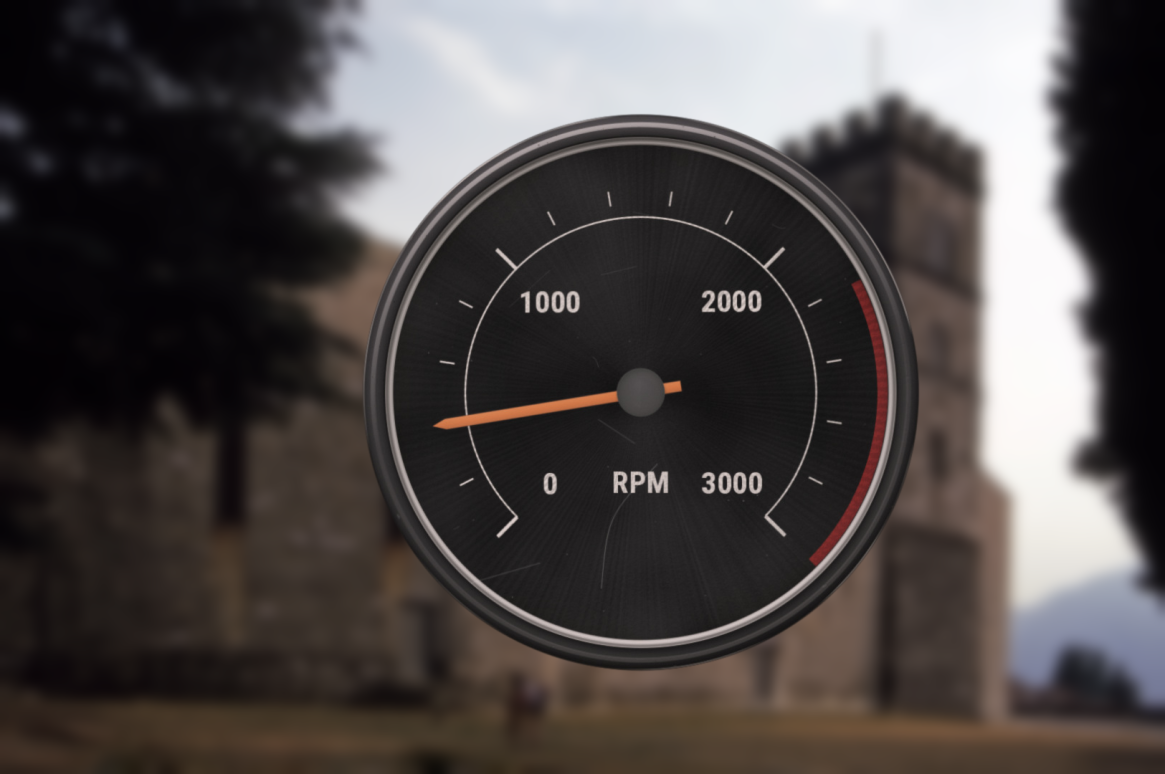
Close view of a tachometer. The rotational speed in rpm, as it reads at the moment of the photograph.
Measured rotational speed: 400 rpm
